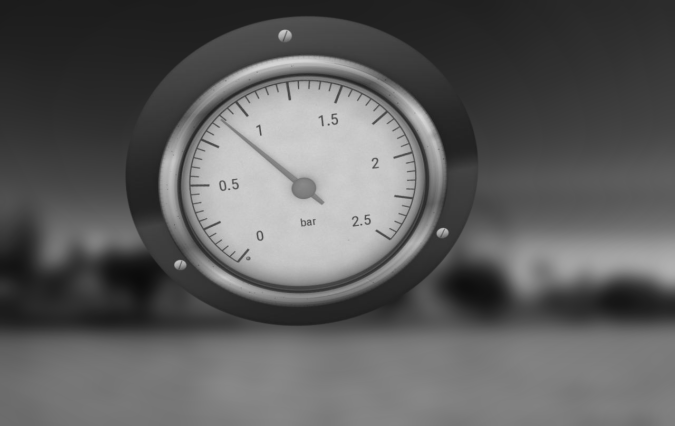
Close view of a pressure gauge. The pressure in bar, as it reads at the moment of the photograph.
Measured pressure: 0.9 bar
